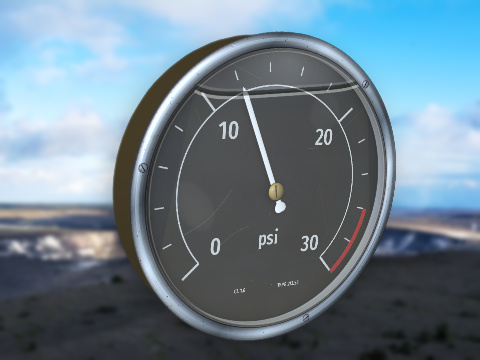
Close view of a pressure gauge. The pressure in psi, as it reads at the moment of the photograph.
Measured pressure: 12 psi
